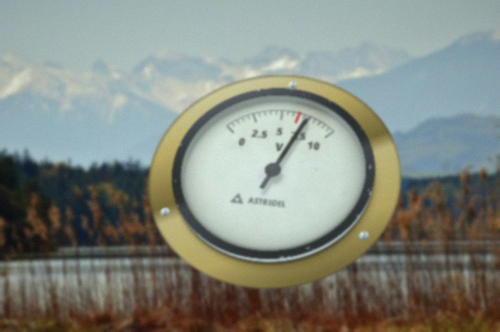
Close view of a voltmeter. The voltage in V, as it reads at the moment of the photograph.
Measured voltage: 7.5 V
